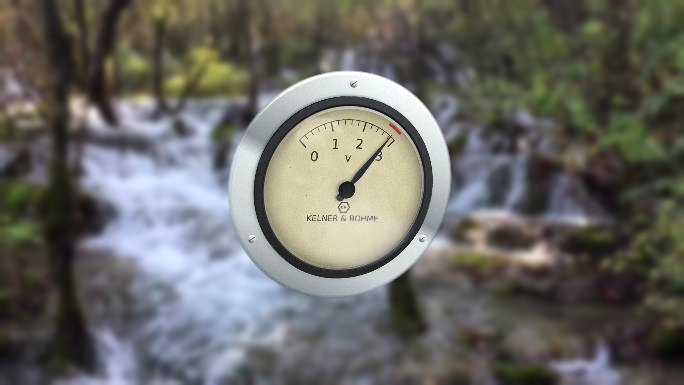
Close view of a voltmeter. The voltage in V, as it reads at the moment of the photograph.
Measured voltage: 2.8 V
